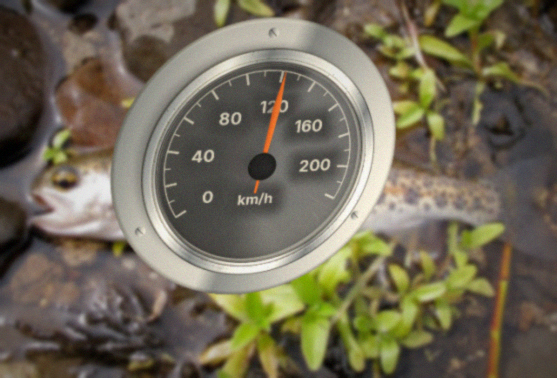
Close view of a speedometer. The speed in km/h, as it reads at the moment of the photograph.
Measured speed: 120 km/h
